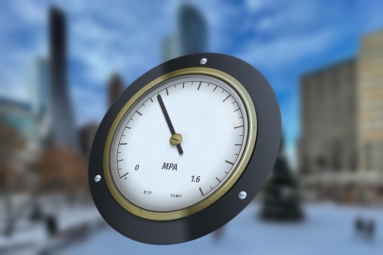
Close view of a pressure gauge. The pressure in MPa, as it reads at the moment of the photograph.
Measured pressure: 0.55 MPa
